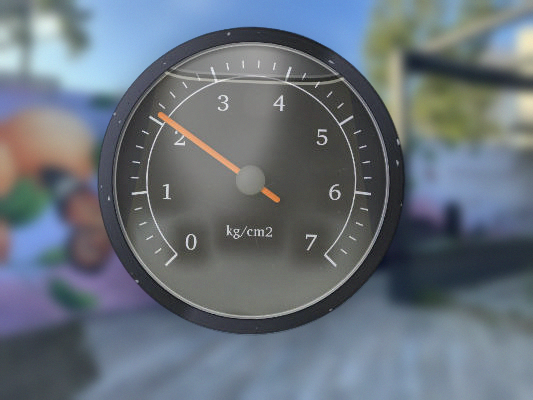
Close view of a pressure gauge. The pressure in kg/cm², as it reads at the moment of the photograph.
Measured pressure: 2.1 kg/cm²
